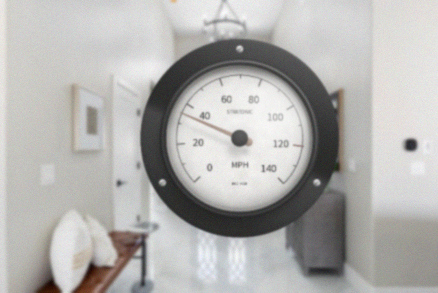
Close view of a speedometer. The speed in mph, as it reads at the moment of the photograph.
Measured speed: 35 mph
